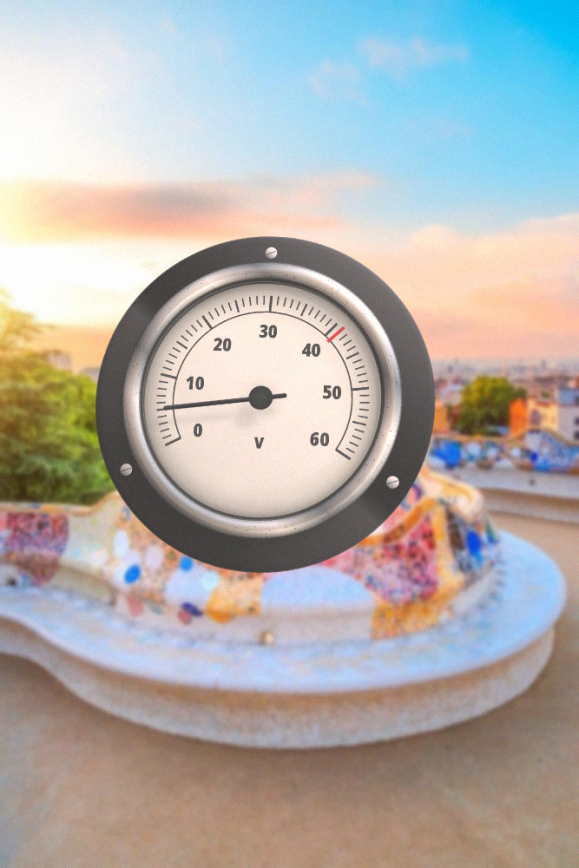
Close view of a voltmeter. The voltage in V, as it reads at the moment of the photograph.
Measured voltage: 5 V
